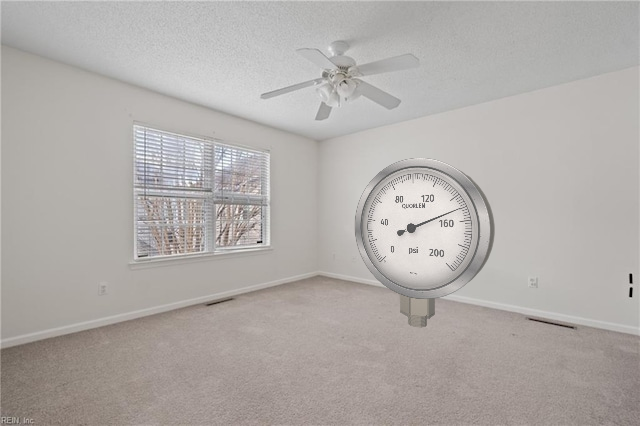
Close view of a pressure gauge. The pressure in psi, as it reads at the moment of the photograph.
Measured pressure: 150 psi
